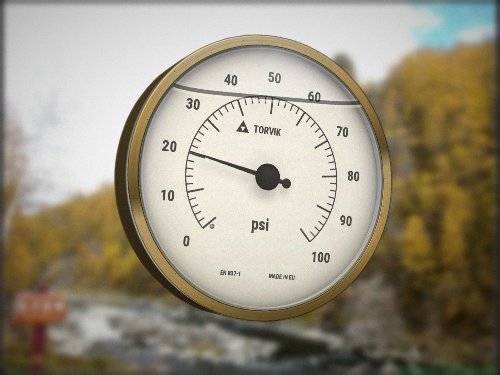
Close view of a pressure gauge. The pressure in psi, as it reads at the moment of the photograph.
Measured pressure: 20 psi
